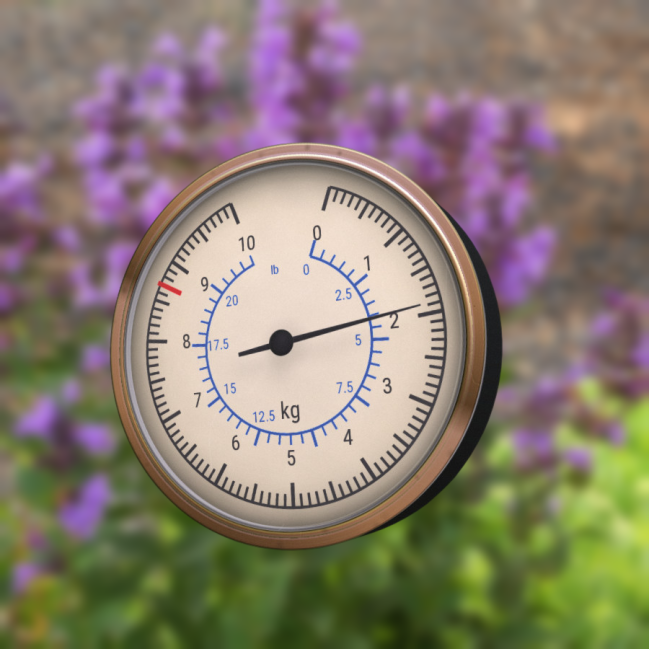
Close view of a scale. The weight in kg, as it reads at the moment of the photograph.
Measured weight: 1.9 kg
